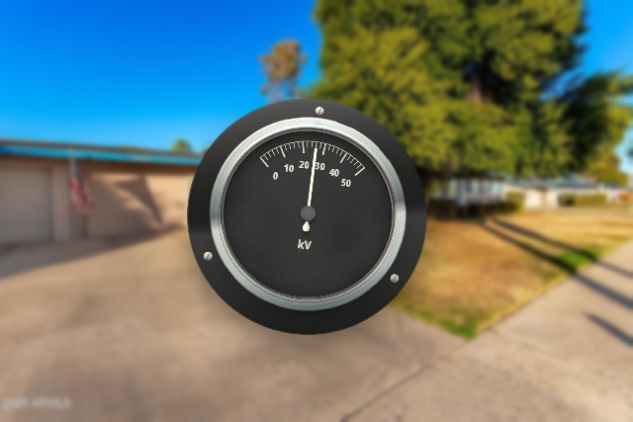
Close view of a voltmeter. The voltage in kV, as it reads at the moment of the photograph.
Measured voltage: 26 kV
